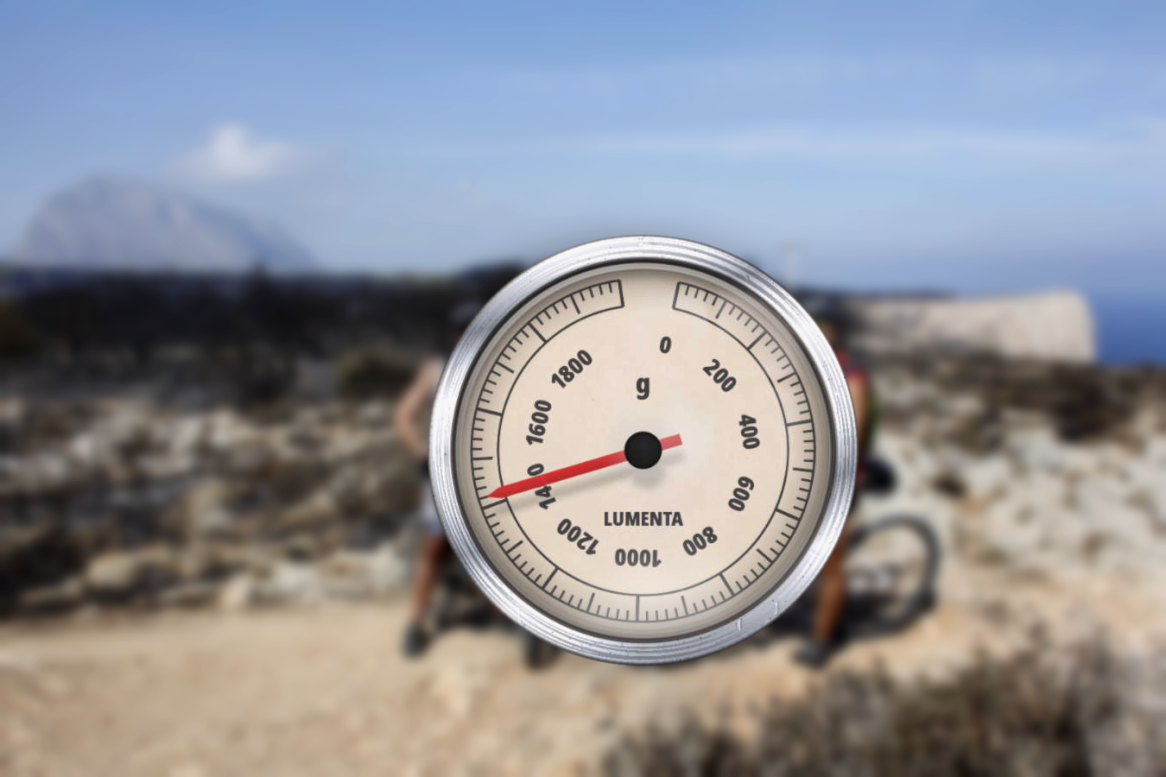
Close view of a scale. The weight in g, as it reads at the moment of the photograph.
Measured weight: 1420 g
